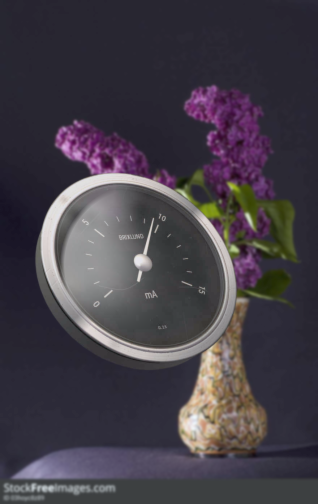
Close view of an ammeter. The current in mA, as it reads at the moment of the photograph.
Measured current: 9.5 mA
